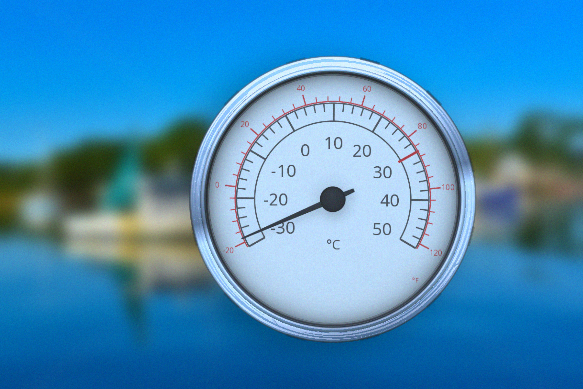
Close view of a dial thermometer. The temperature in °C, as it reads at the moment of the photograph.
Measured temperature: -28 °C
